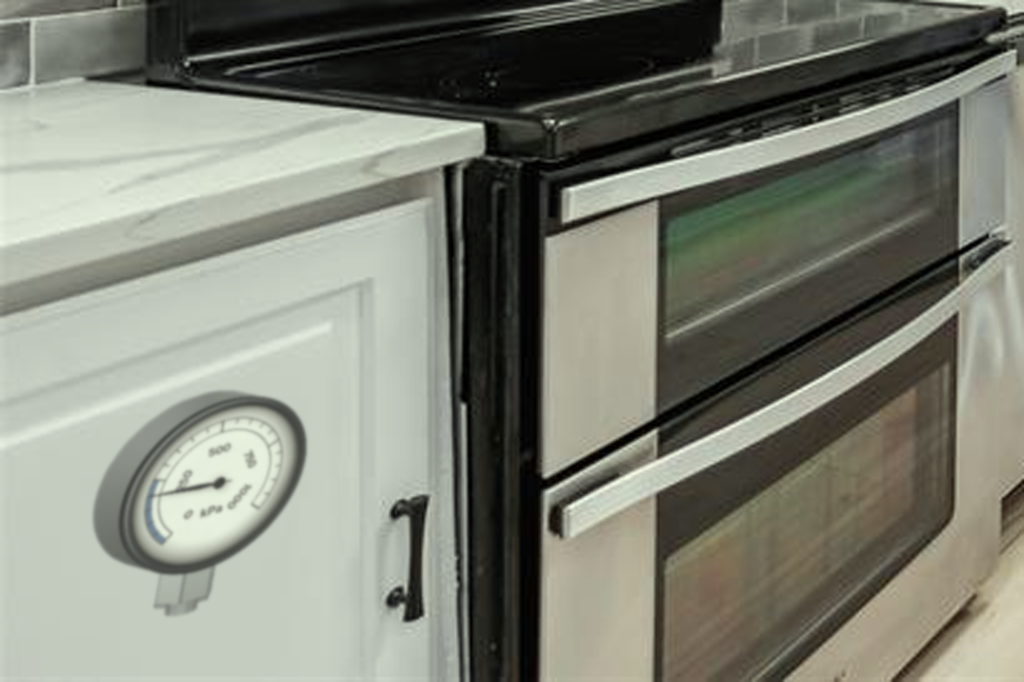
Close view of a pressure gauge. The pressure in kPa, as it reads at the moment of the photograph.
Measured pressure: 200 kPa
